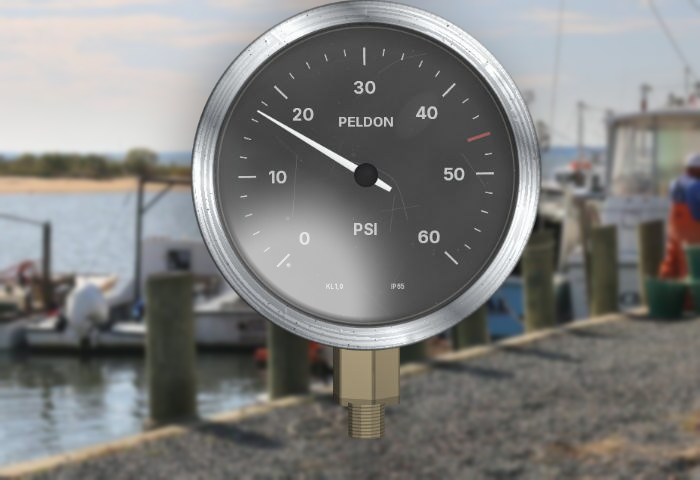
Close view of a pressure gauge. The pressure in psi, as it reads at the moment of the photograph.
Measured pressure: 17 psi
